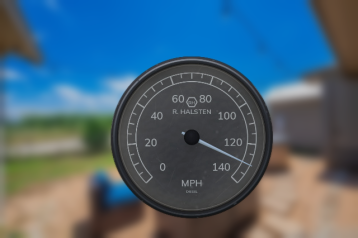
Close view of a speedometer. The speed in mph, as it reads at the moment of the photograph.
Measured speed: 130 mph
